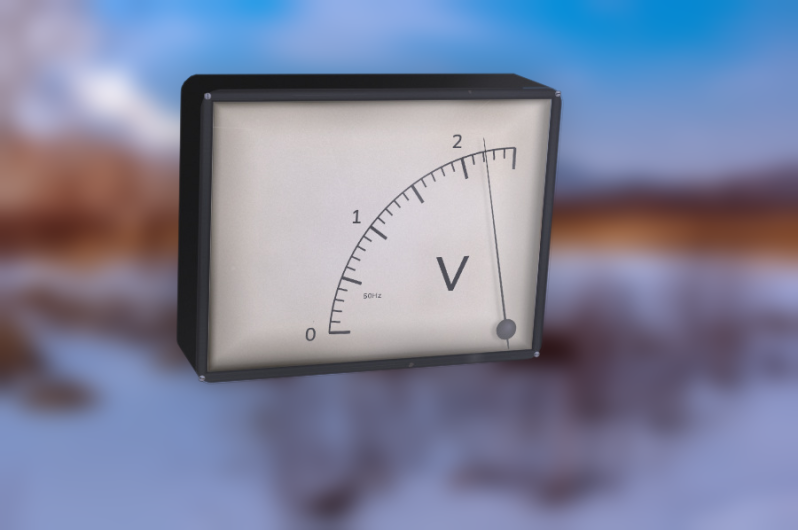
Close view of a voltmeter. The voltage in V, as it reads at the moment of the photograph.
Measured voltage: 2.2 V
